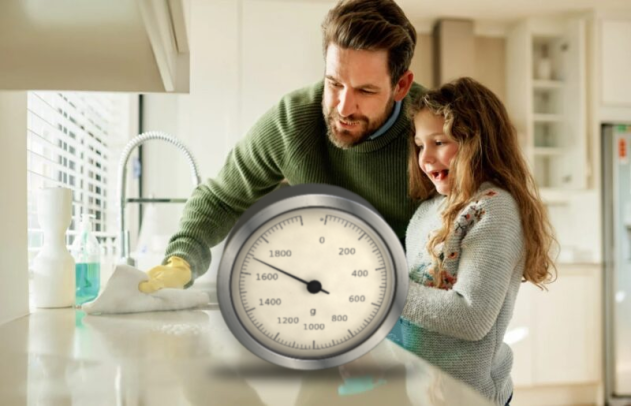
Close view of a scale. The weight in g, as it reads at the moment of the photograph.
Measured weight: 1700 g
